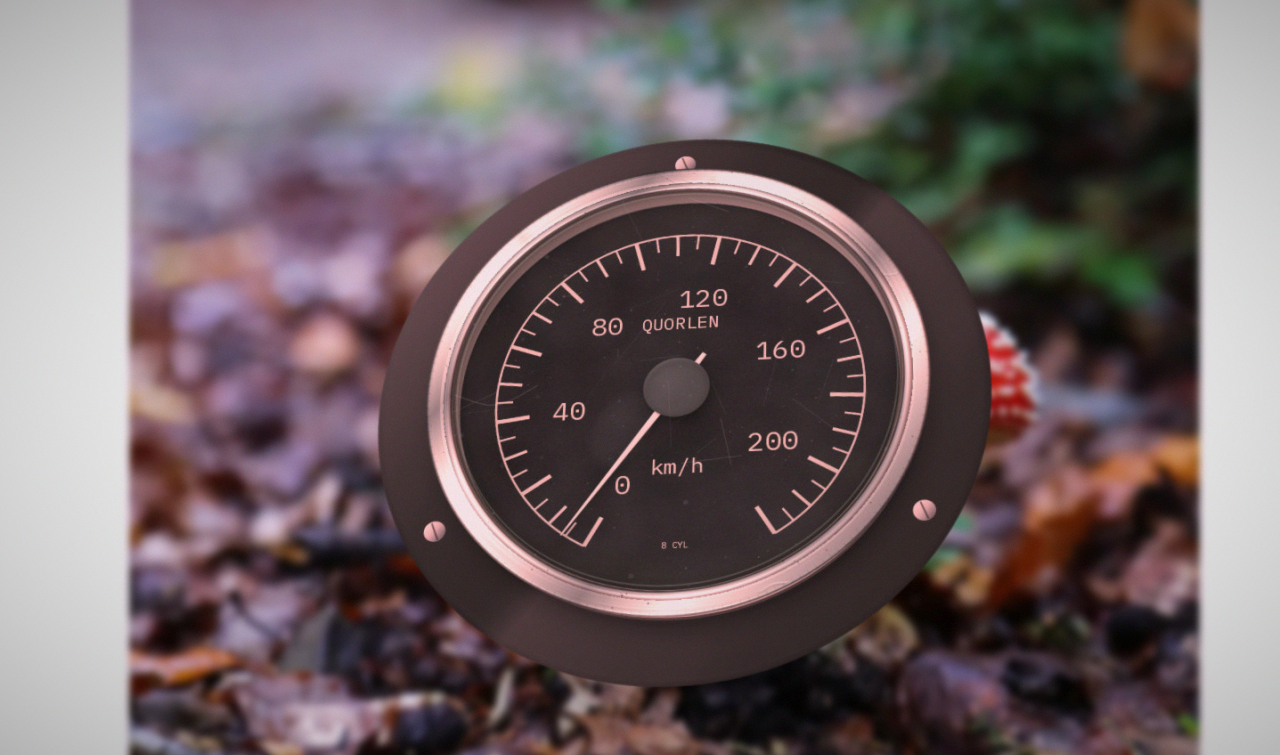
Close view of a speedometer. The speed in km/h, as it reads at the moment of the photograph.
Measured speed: 5 km/h
